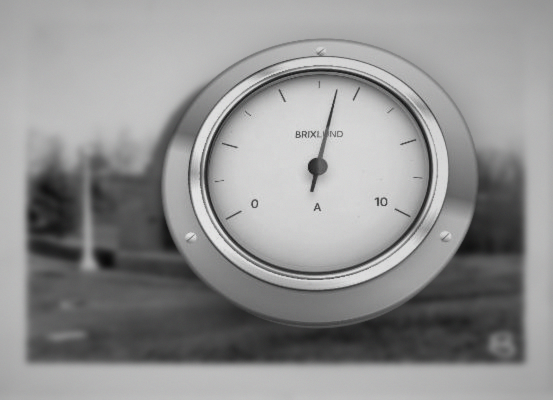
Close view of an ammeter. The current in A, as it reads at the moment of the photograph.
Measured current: 5.5 A
